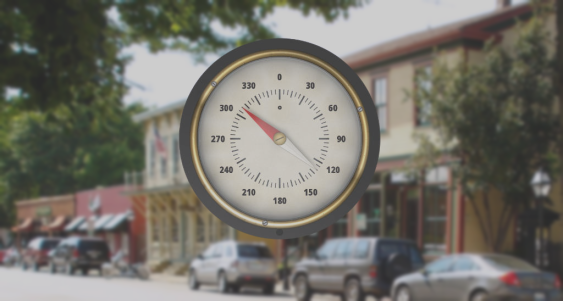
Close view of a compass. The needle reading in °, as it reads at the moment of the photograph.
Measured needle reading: 310 °
